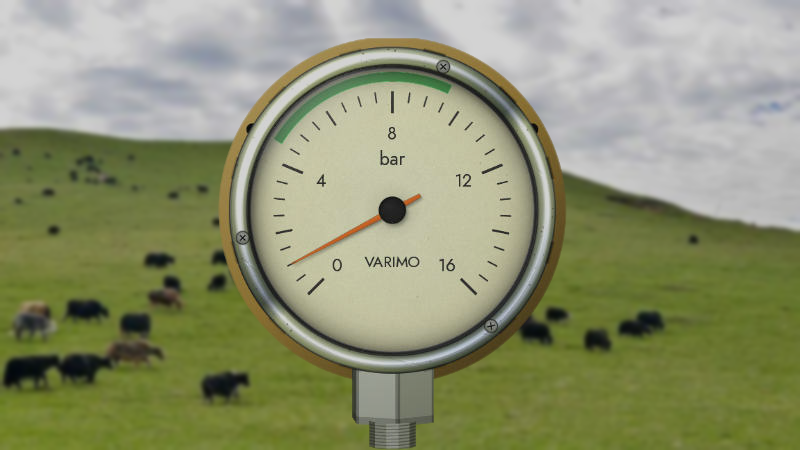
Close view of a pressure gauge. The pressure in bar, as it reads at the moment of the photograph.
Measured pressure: 1 bar
